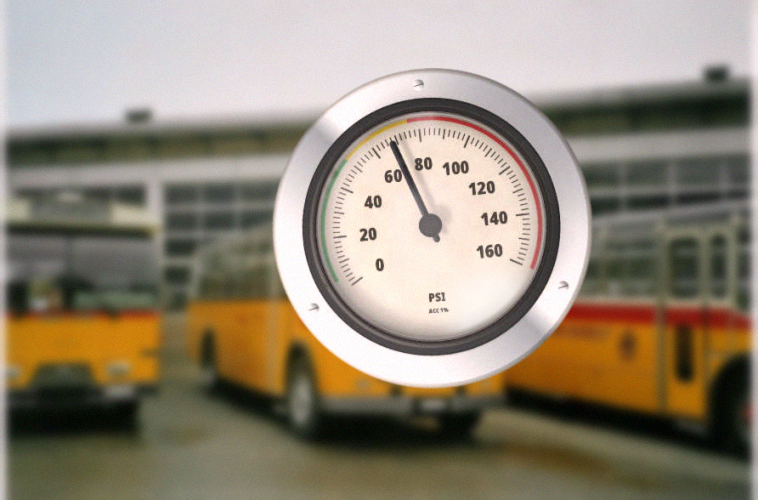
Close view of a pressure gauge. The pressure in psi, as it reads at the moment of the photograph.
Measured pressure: 68 psi
